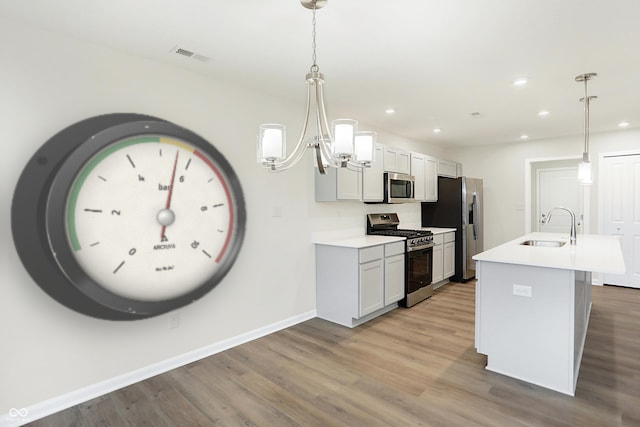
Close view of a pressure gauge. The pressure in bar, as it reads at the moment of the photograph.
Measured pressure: 5.5 bar
